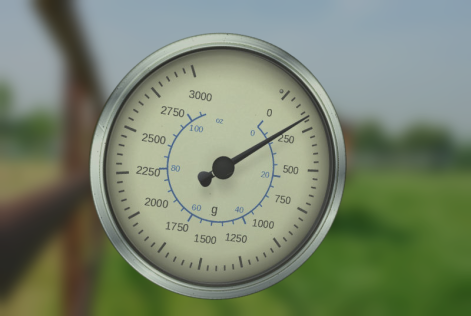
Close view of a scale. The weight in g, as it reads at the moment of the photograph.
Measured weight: 175 g
